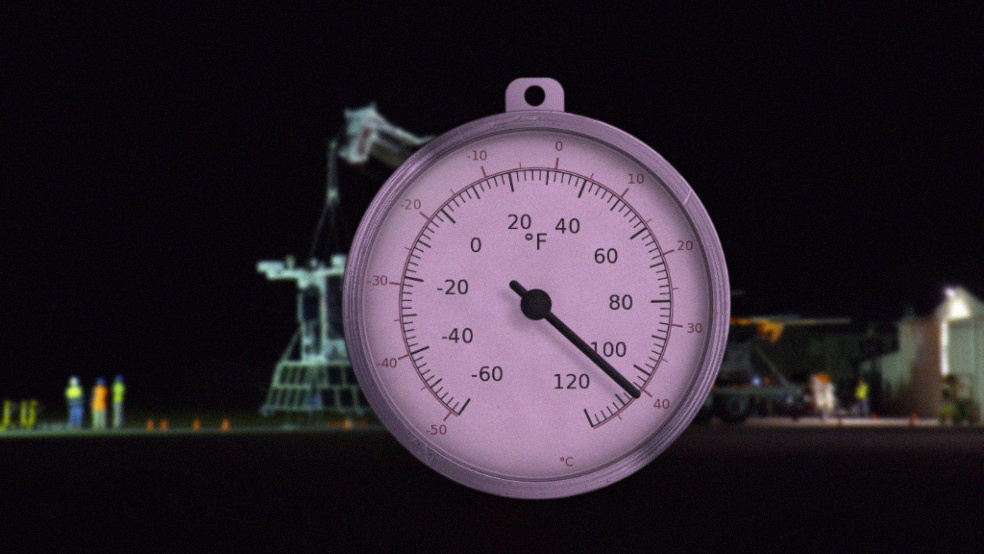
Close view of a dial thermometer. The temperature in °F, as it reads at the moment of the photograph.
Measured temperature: 106 °F
